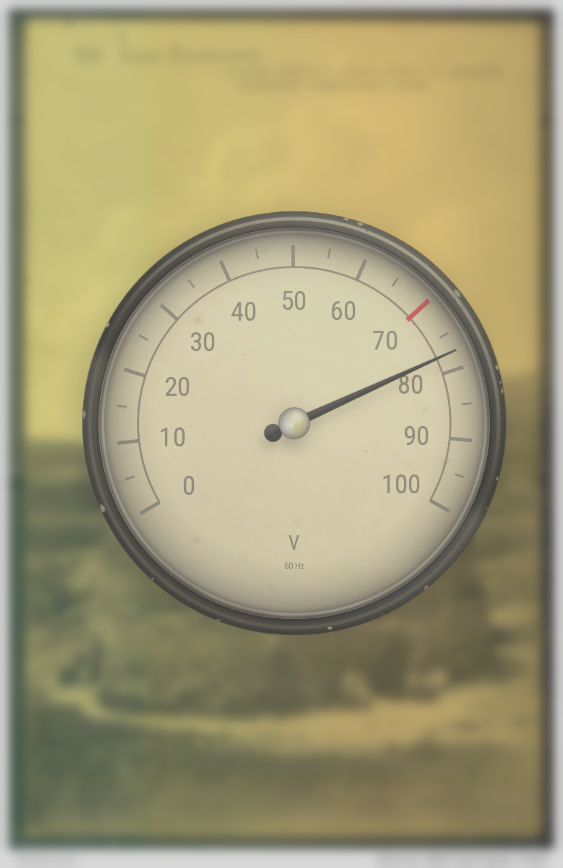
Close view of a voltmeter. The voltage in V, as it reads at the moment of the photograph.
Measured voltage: 77.5 V
